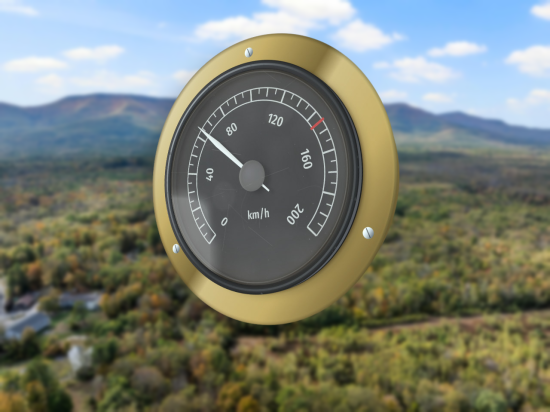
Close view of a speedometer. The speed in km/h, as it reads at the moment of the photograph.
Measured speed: 65 km/h
